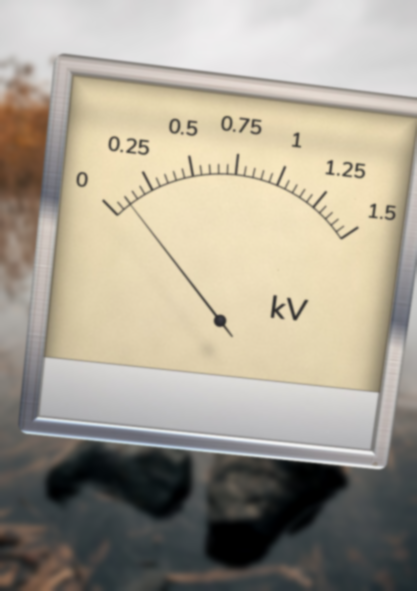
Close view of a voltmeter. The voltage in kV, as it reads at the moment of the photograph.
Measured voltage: 0.1 kV
